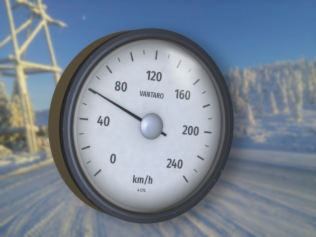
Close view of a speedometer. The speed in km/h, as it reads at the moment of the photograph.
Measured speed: 60 km/h
